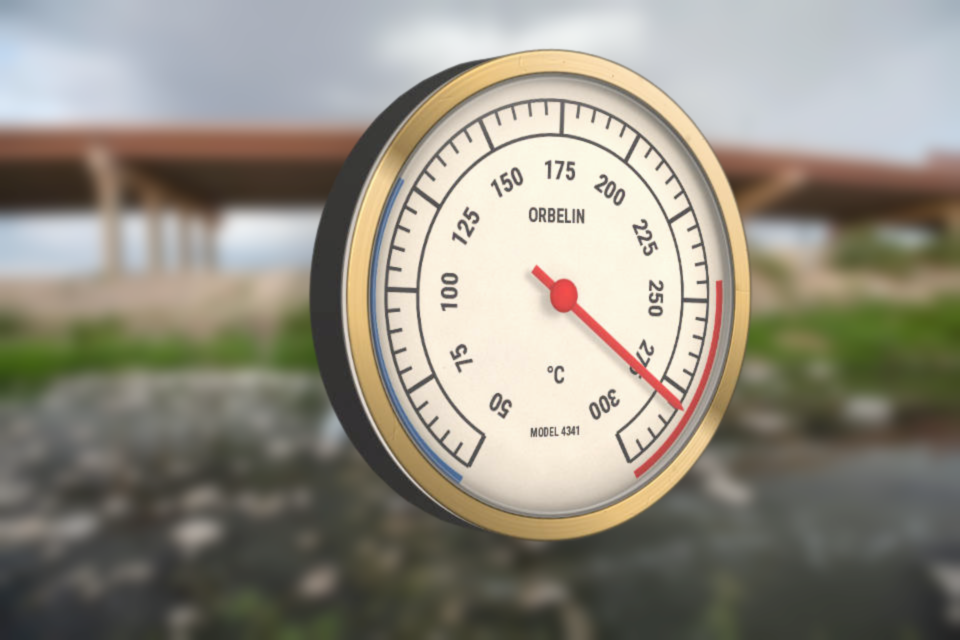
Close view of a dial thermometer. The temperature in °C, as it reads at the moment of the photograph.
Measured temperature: 280 °C
